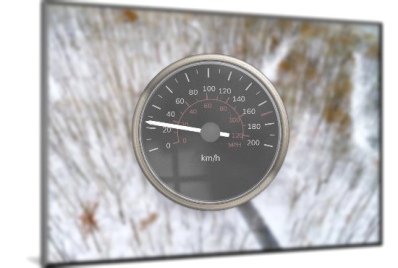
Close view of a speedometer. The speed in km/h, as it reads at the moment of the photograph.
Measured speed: 25 km/h
